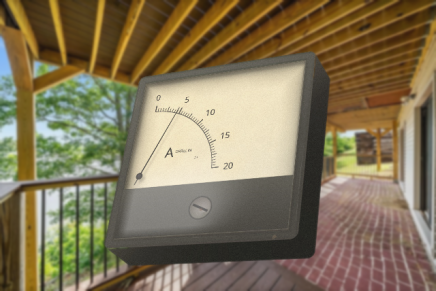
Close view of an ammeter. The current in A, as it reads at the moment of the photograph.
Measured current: 5 A
